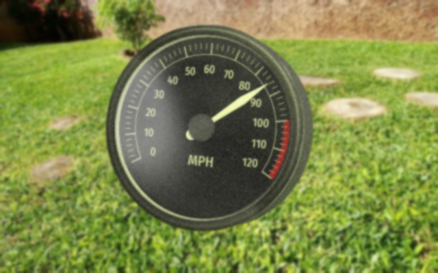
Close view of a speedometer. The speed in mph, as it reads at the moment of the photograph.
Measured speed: 86 mph
